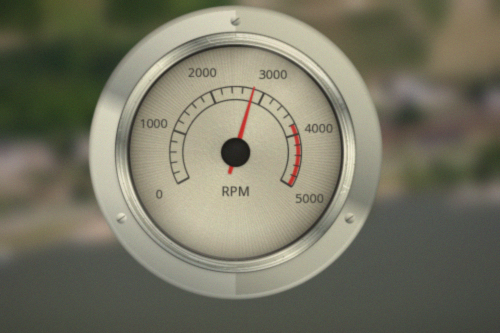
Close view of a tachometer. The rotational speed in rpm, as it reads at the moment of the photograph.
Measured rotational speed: 2800 rpm
